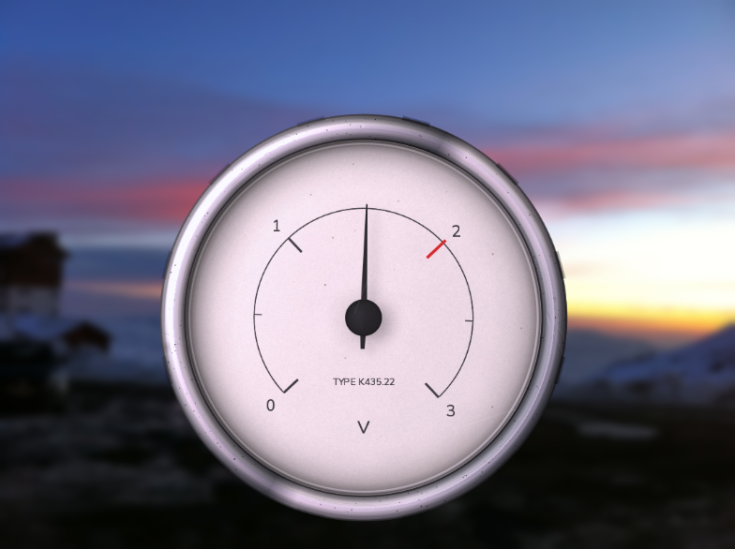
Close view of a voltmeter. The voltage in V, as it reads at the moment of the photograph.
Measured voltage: 1.5 V
